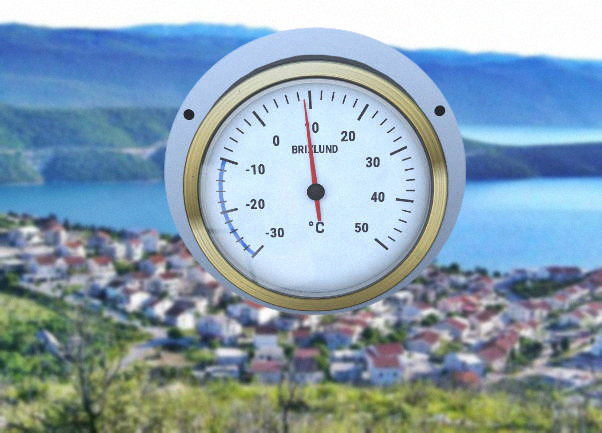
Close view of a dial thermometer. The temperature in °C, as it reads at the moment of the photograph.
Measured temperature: 9 °C
